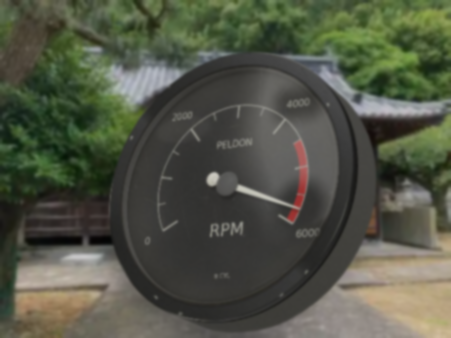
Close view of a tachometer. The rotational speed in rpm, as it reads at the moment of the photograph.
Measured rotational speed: 5750 rpm
